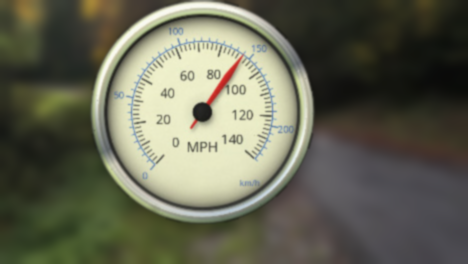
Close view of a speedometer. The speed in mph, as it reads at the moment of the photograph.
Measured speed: 90 mph
